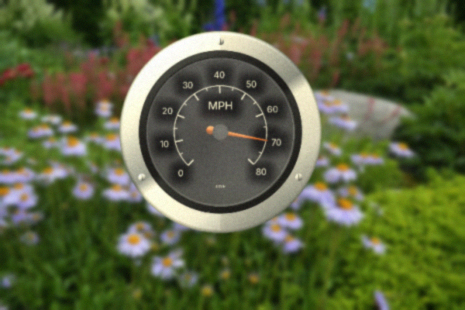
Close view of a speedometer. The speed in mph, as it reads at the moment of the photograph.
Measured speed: 70 mph
